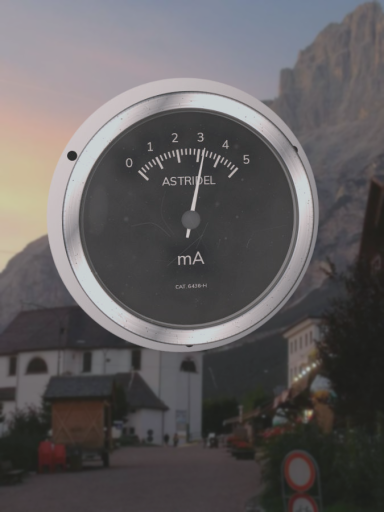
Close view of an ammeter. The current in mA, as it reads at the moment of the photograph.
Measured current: 3.2 mA
